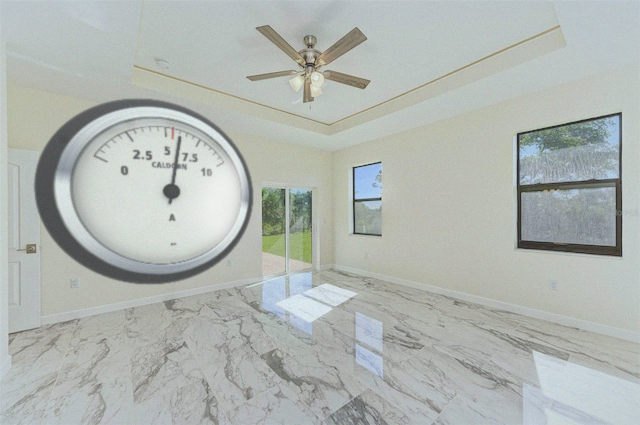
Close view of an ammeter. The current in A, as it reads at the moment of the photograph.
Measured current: 6 A
